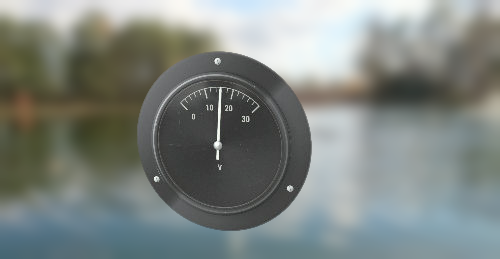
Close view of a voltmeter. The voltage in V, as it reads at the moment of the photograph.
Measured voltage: 16 V
